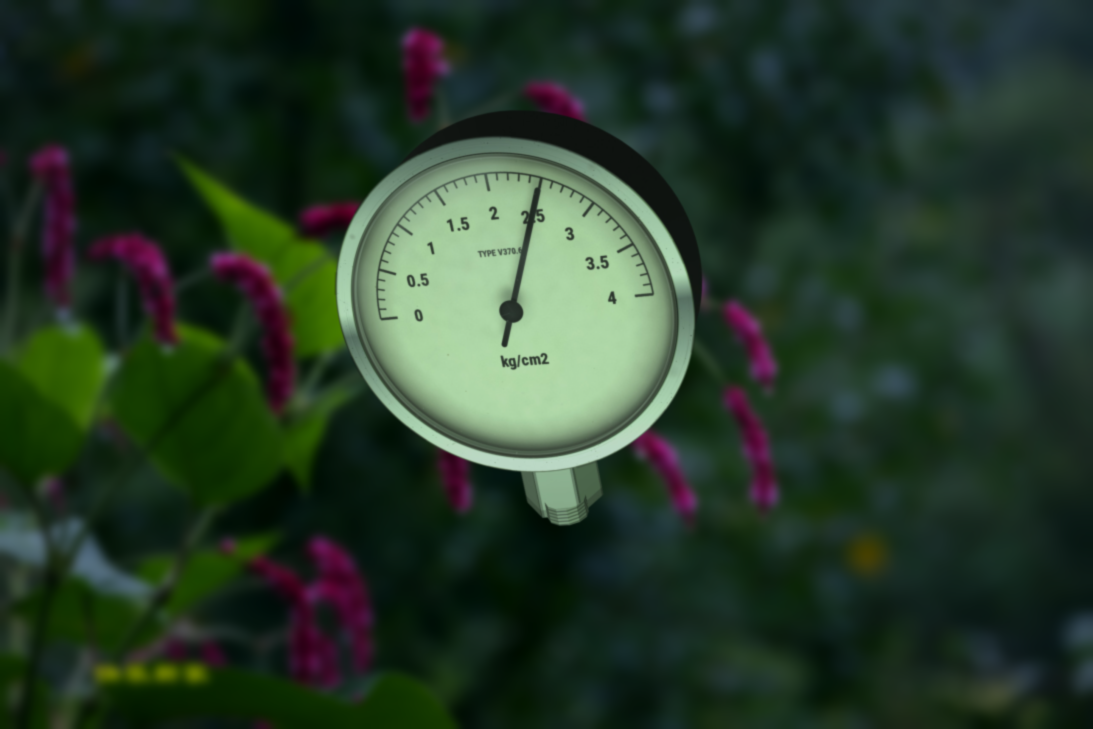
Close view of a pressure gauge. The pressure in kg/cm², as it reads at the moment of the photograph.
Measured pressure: 2.5 kg/cm²
